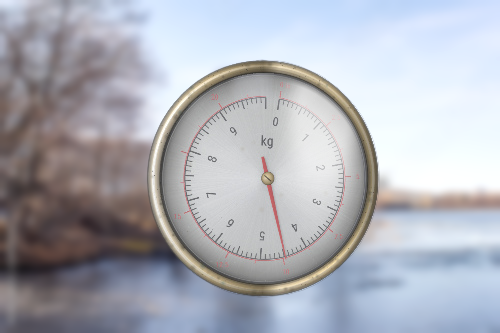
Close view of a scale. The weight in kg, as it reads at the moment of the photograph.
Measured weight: 4.5 kg
